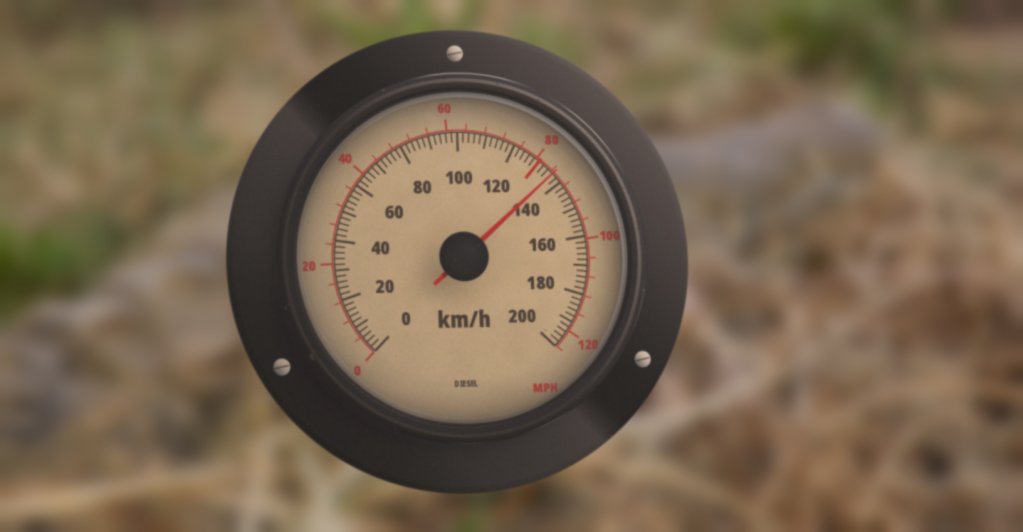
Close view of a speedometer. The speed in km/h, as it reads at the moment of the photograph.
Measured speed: 136 km/h
